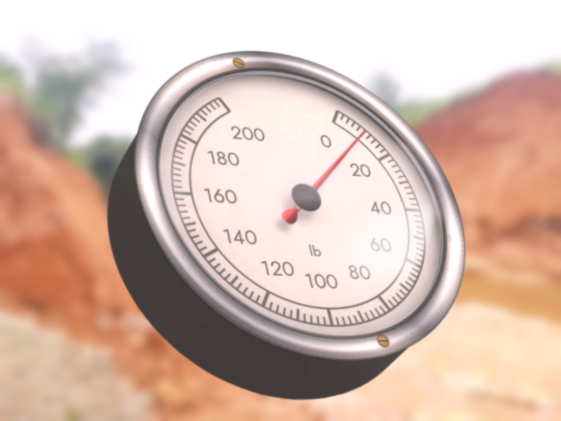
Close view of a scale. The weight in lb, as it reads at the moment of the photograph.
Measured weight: 10 lb
